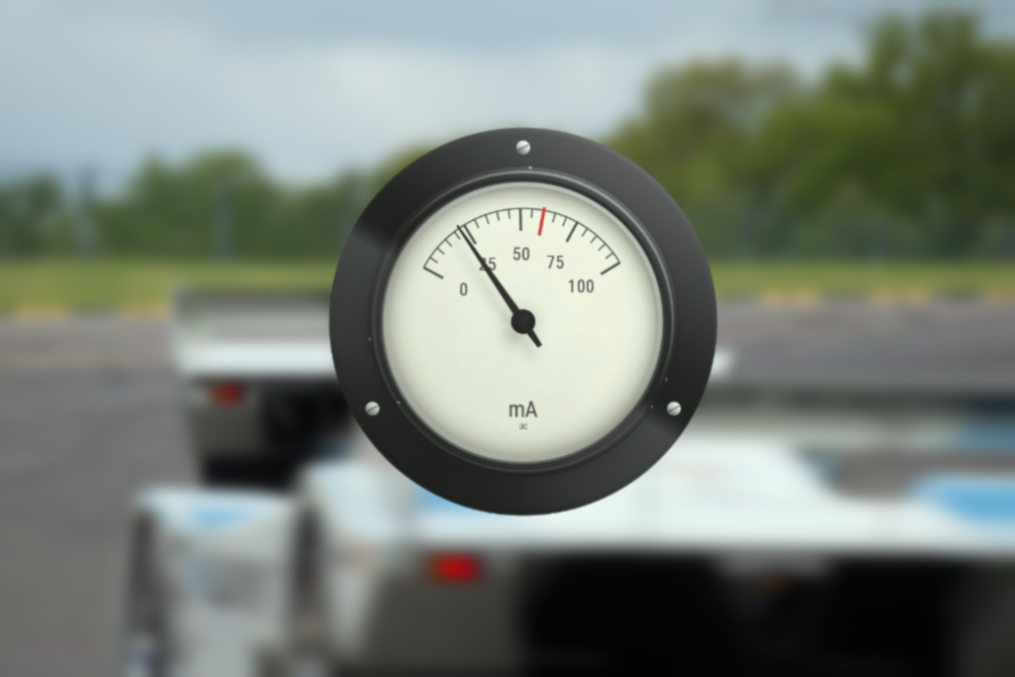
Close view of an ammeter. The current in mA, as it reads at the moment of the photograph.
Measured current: 22.5 mA
